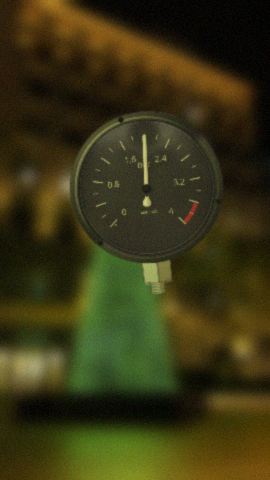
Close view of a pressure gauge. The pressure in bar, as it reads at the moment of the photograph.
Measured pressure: 2 bar
